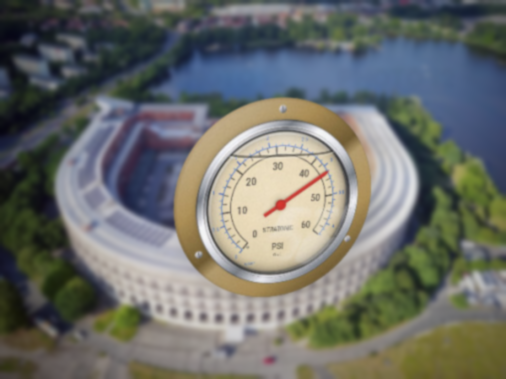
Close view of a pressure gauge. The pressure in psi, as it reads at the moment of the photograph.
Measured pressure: 44 psi
